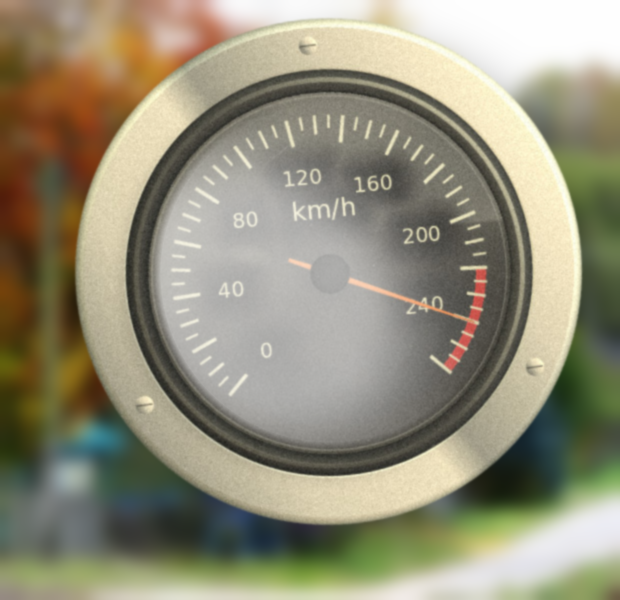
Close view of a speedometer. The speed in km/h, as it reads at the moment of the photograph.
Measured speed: 240 km/h
